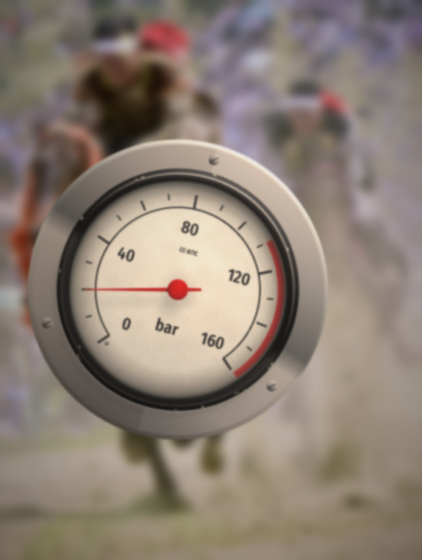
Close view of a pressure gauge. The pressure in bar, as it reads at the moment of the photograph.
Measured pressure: 20 bar
